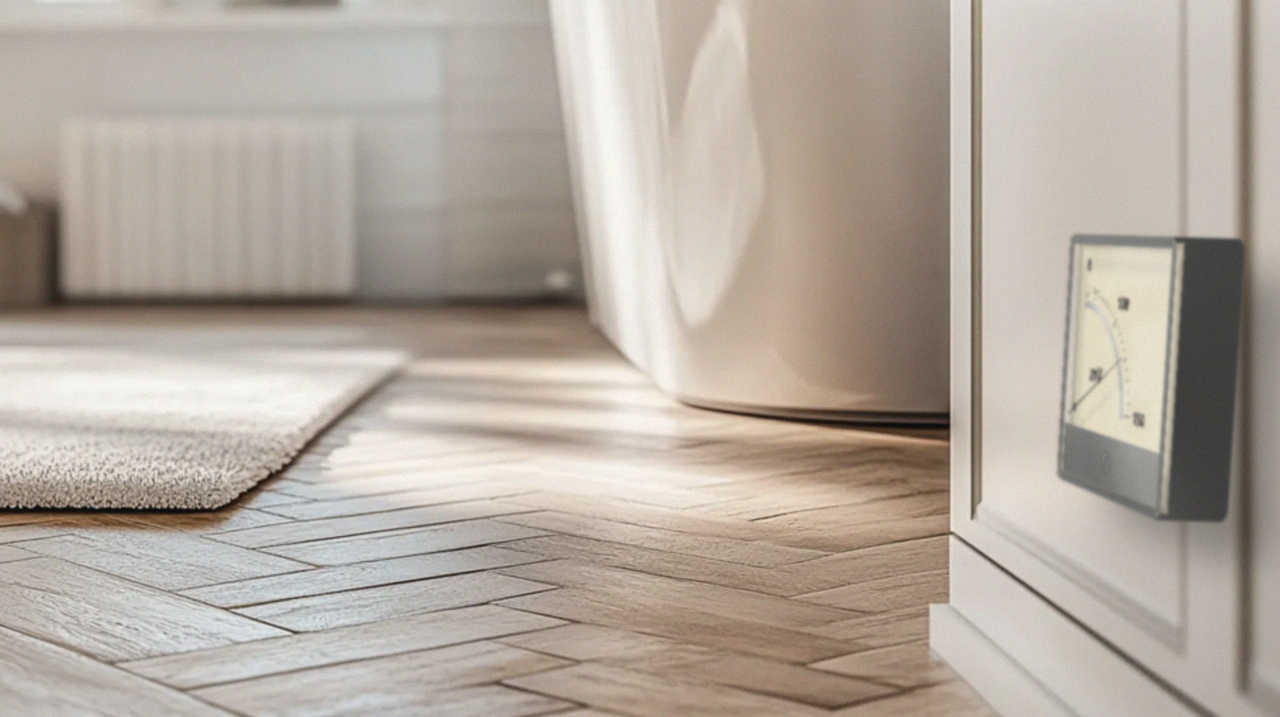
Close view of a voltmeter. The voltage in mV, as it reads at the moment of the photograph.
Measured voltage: 125 mV
